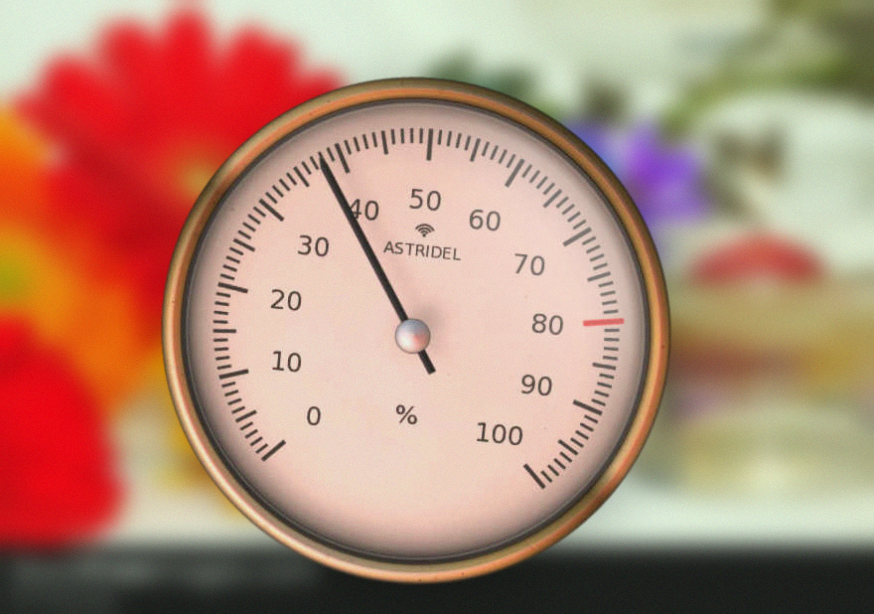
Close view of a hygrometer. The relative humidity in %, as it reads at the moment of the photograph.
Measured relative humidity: 38 %
